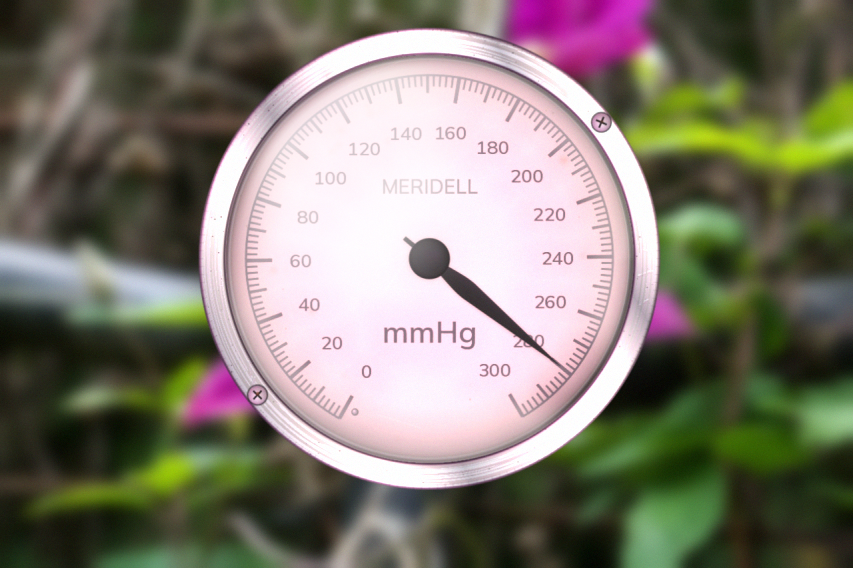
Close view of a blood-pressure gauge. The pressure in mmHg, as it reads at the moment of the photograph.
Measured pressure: 280 mmHg
